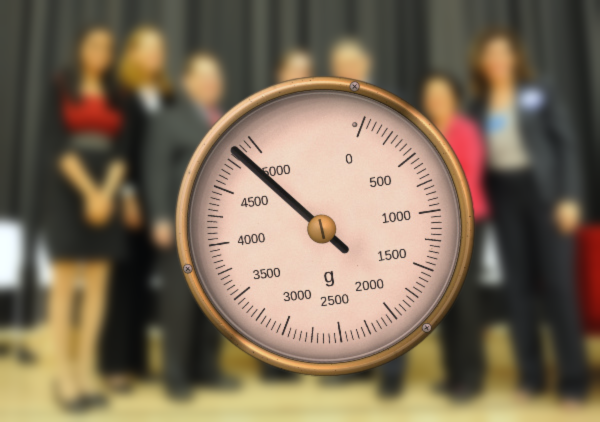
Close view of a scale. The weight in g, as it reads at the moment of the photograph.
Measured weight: 4850 g
